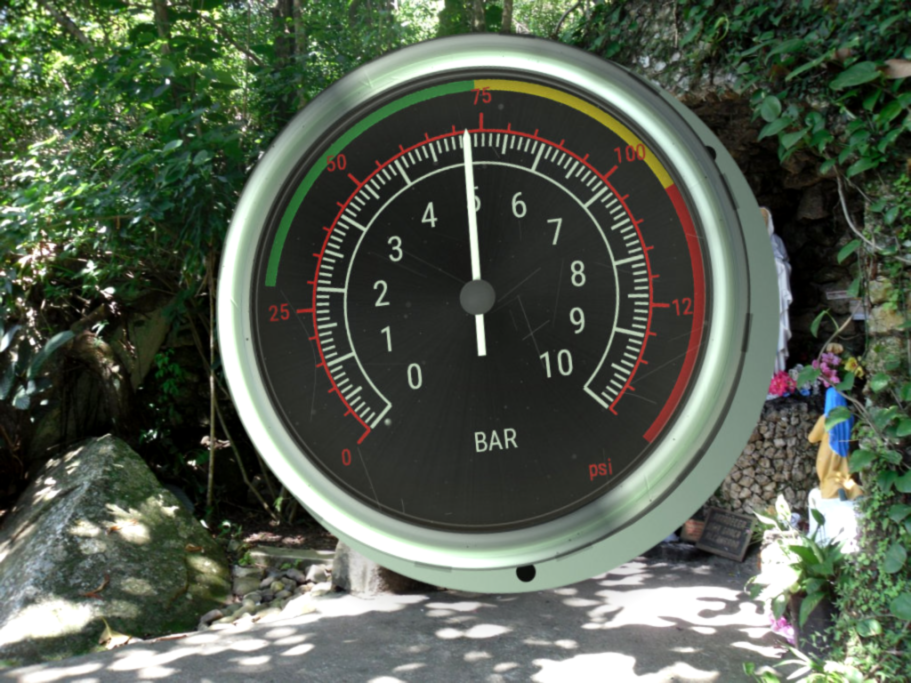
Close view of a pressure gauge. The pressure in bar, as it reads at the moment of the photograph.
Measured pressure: 5 bar
